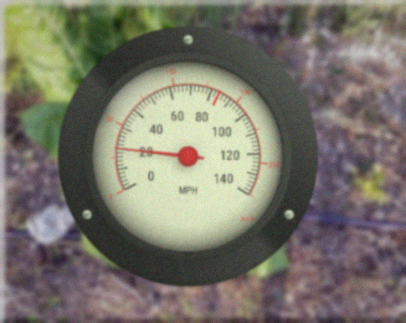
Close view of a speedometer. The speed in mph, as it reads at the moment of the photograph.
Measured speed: 20 mph
